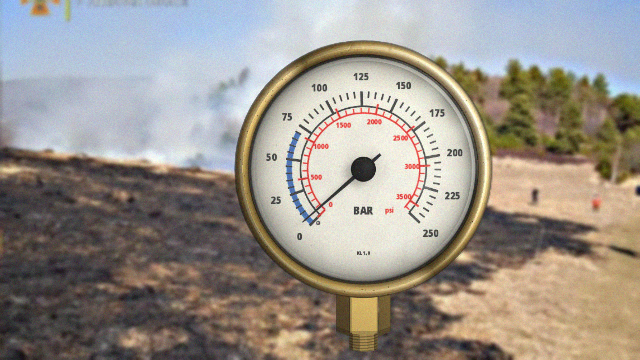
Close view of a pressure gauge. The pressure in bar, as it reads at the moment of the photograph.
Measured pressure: 5 bar
